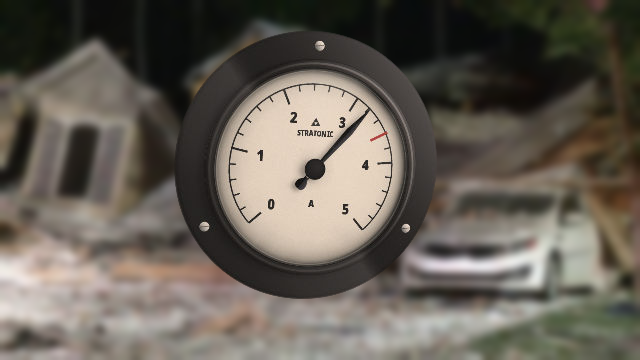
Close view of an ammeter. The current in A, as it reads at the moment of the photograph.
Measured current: 3.2 A
